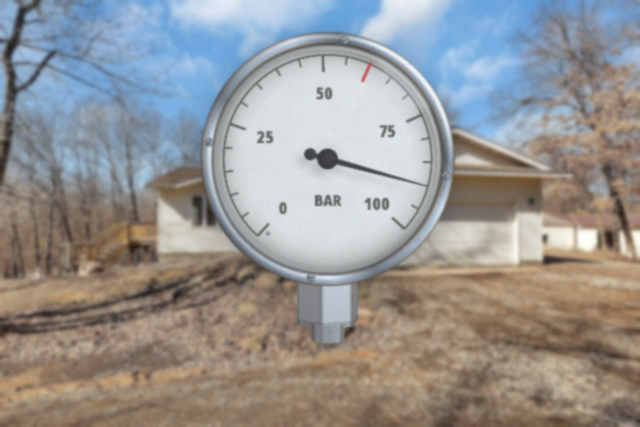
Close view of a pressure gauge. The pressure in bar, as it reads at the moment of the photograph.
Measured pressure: 90 bar
